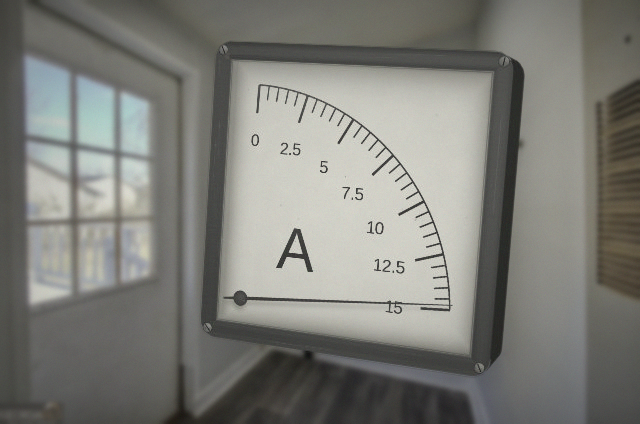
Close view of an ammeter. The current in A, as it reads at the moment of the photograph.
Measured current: 14.75 A
